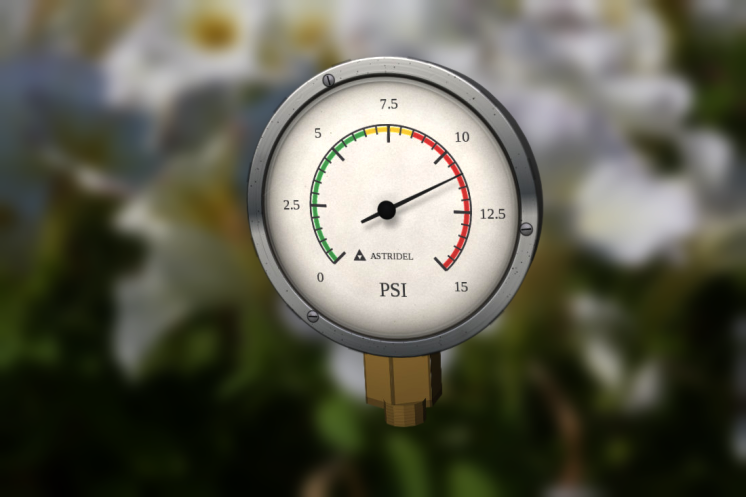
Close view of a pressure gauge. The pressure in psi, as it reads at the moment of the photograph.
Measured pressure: 11 psi
